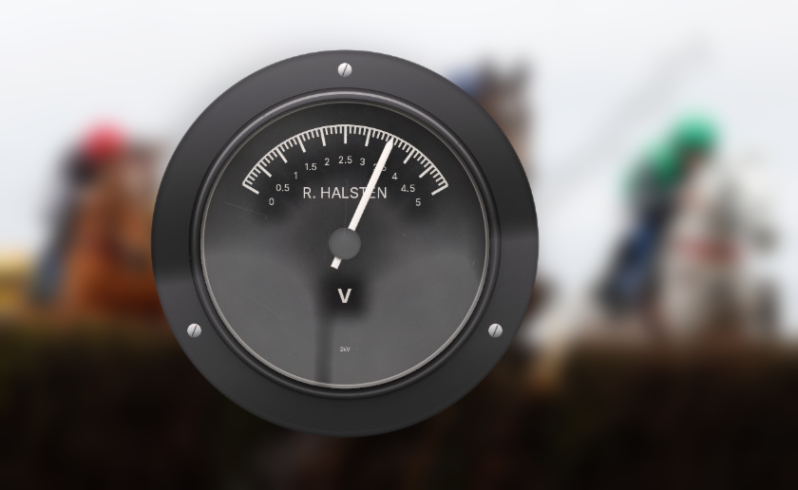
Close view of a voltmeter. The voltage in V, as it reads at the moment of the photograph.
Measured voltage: 3.5 V
